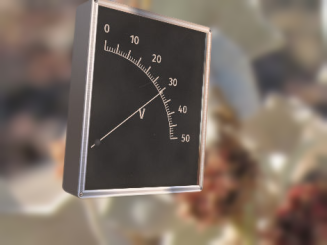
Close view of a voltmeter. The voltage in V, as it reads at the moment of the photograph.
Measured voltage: 30 V
